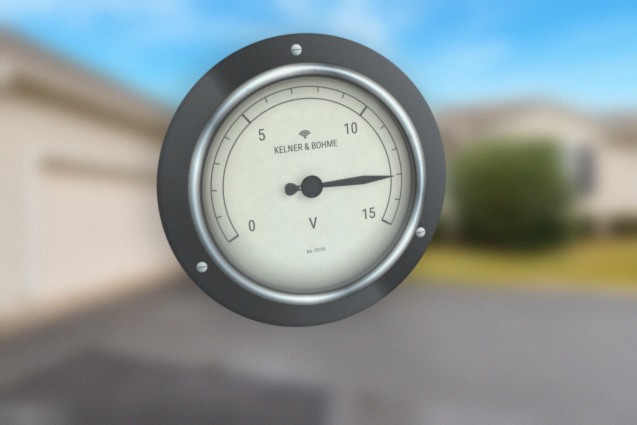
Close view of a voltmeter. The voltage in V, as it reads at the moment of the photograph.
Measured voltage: 13 V
